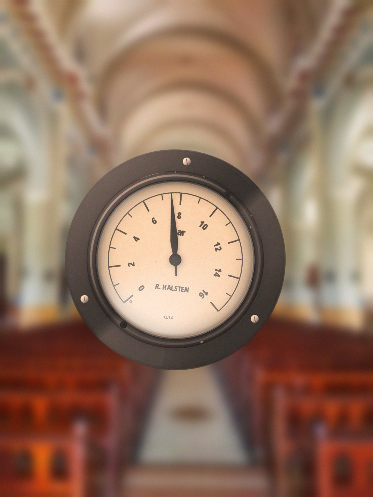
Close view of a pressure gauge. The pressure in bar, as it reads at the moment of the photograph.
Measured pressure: 7.5 bar
